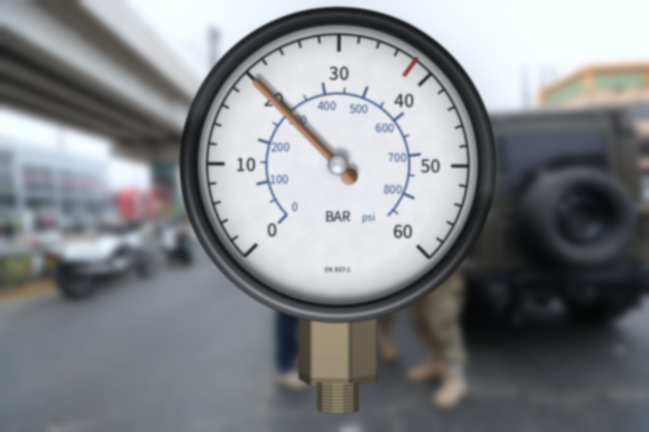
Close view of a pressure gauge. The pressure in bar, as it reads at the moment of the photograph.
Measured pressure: 20 bar
